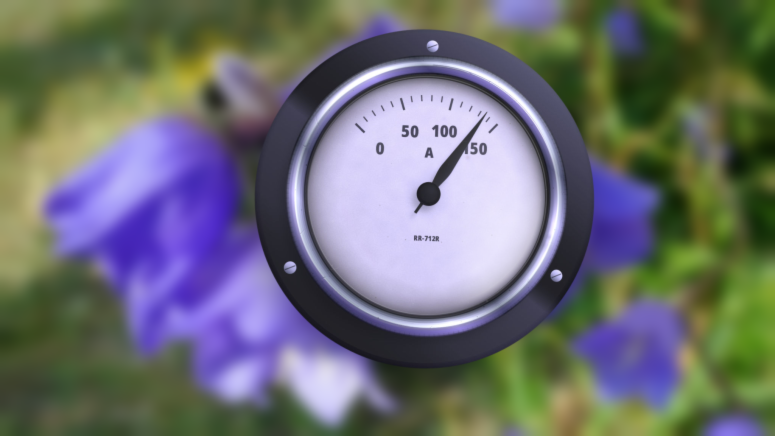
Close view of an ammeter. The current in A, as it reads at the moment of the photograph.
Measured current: 135 A
